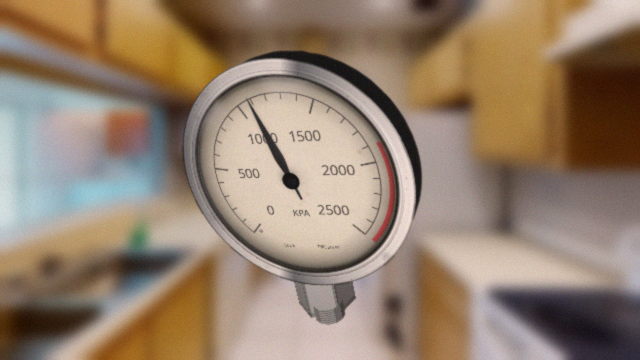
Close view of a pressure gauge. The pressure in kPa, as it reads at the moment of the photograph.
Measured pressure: 1100 kPa
